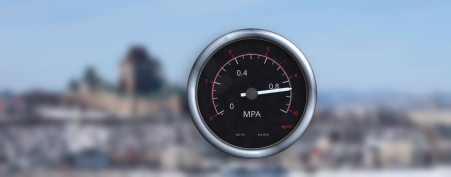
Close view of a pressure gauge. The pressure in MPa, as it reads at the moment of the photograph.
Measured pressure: 0.85 MPa
